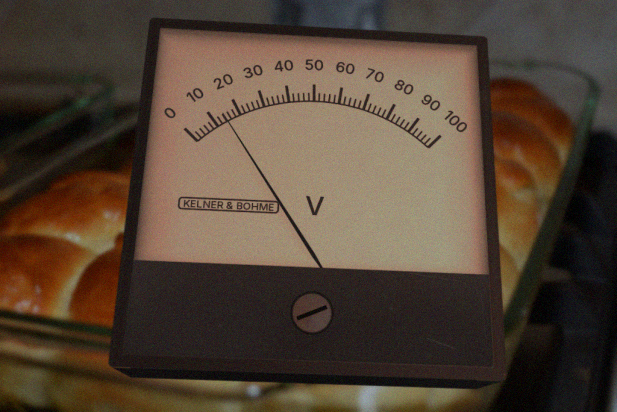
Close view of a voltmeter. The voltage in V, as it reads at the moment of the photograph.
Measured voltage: 14 V
